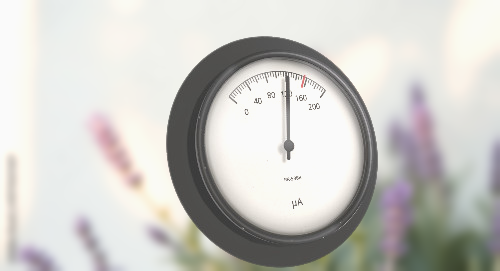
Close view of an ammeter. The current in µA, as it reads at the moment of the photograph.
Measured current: 120 µA
